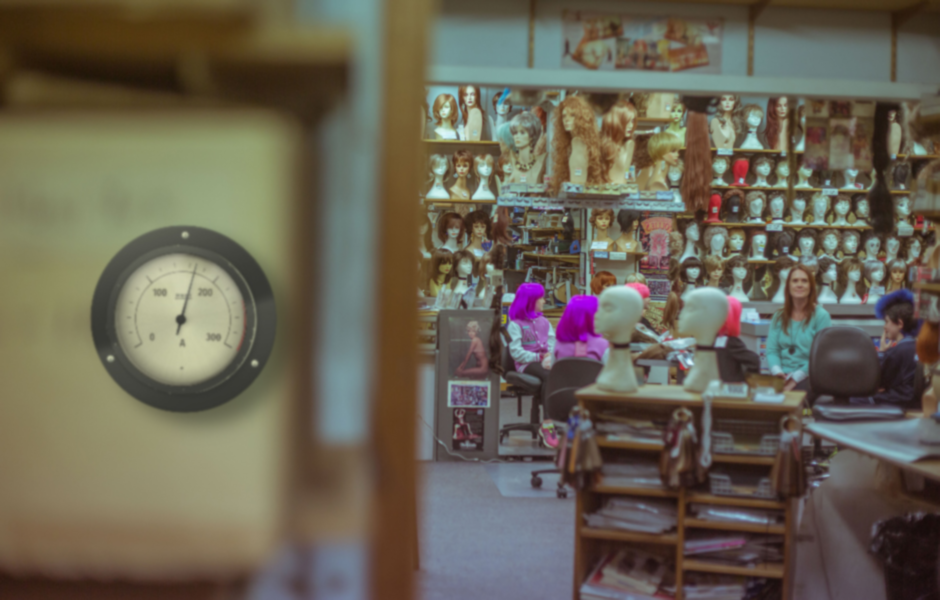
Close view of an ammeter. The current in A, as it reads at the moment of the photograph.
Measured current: 170 A
